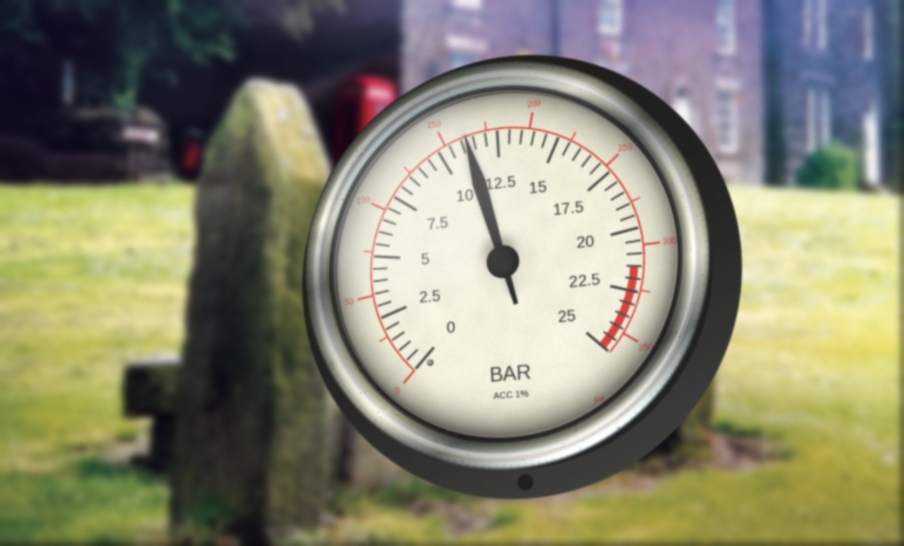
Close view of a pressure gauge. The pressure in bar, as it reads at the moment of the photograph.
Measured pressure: 11.25 bar
